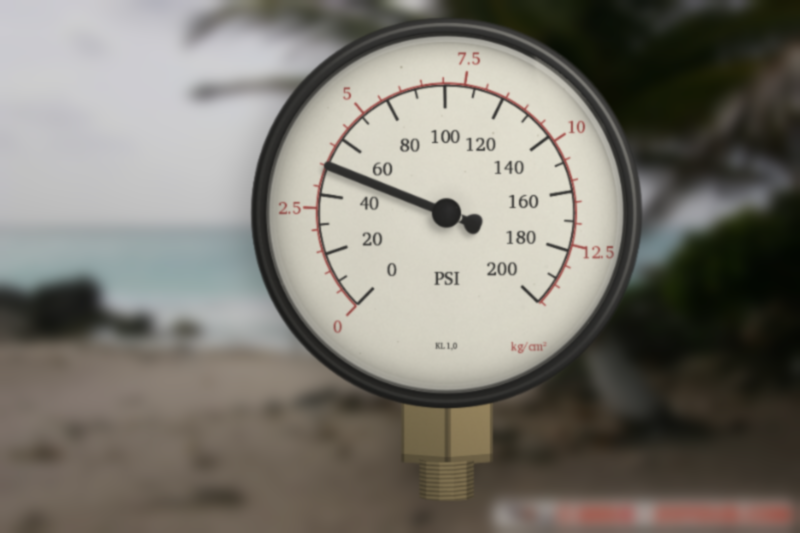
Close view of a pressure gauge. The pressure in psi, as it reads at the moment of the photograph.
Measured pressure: 50 psi
